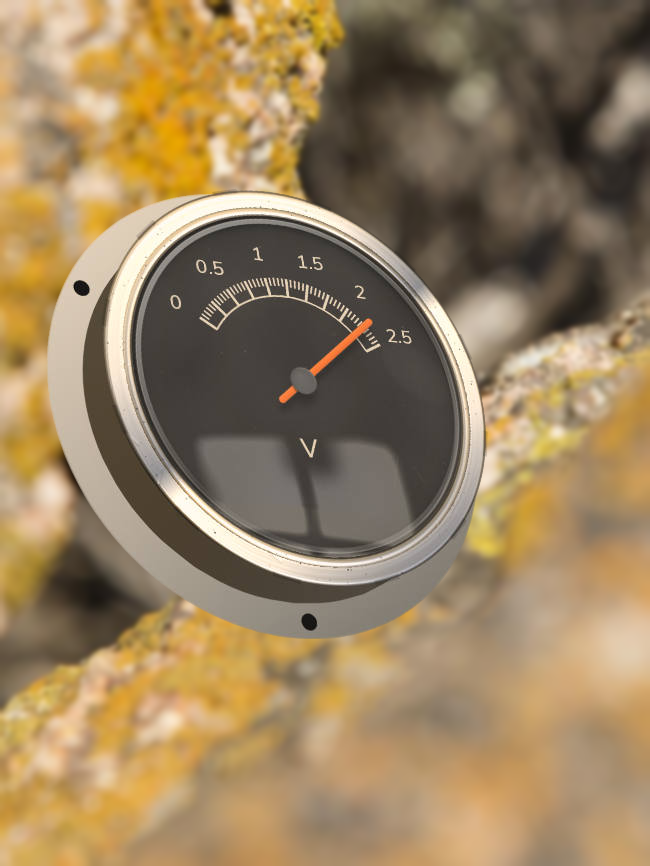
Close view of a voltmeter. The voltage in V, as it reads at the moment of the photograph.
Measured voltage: 2.25 V
